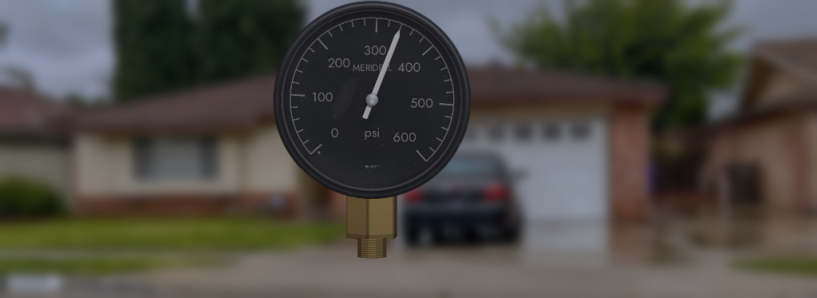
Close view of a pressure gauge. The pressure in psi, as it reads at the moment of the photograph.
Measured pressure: 340 psi
